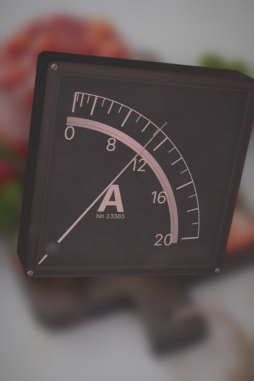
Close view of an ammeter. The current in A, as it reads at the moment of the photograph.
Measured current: 11 A
